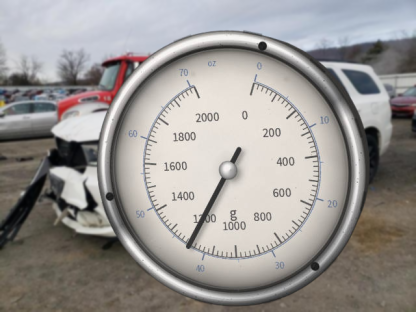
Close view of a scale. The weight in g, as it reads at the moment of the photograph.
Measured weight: 1200 g
